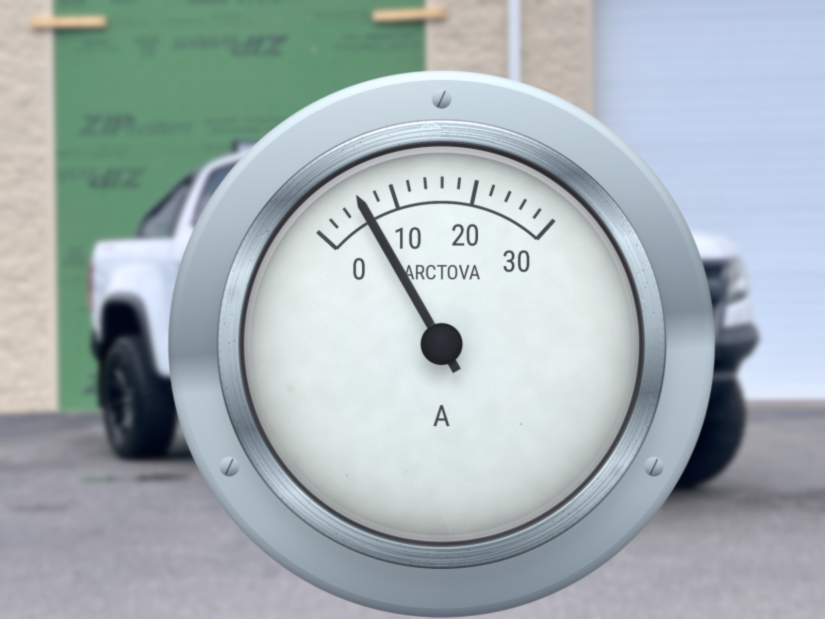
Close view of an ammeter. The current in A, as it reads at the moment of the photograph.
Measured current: 6 A
